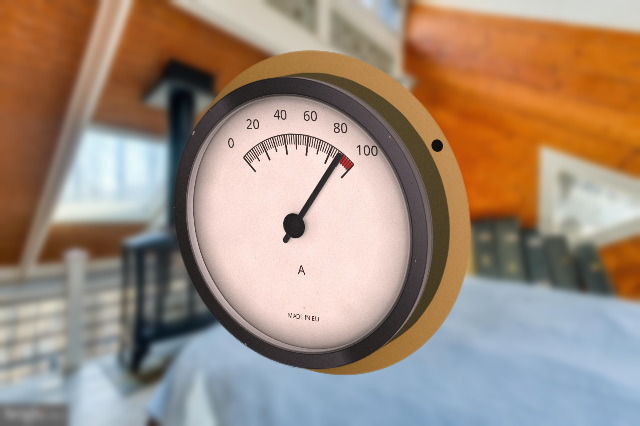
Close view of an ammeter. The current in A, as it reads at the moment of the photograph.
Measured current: 90 A
